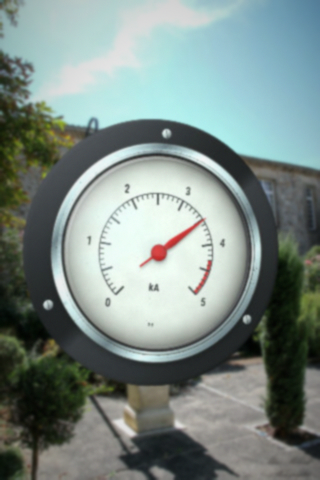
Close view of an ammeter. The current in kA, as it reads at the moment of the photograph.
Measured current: 3.5 kA
